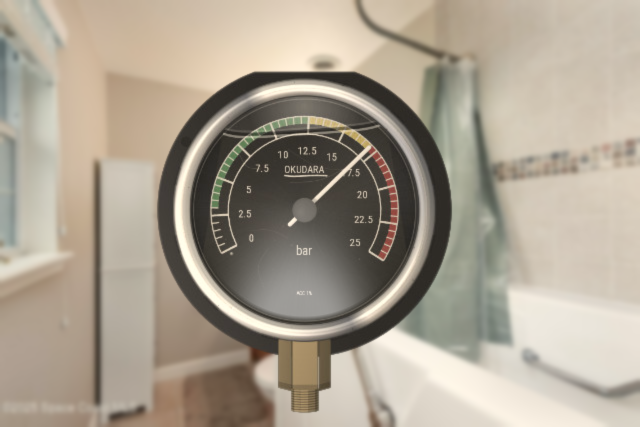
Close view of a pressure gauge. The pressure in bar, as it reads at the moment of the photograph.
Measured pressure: 17 bar
